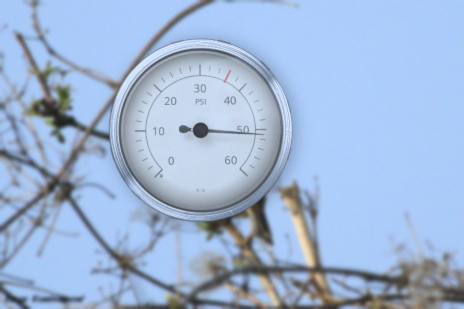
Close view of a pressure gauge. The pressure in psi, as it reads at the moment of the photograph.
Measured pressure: 51 psi
